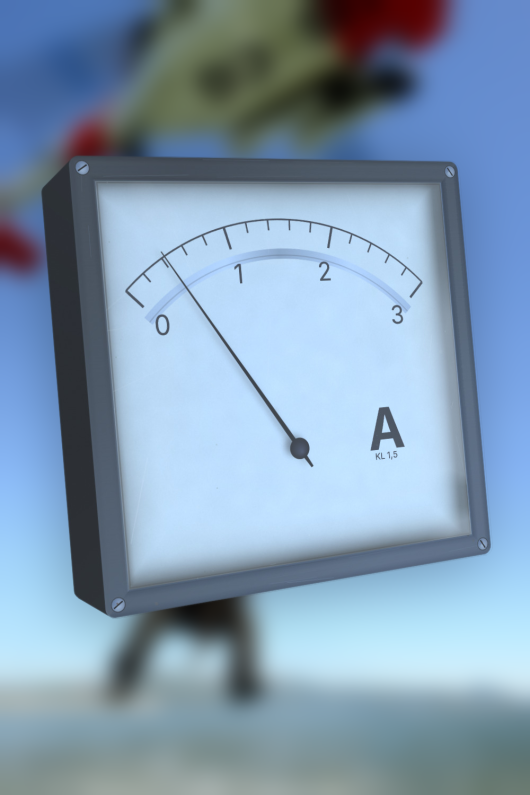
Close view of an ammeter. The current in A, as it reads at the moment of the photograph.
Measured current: 0.4 A
